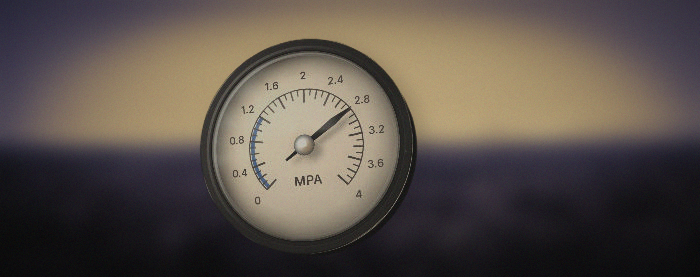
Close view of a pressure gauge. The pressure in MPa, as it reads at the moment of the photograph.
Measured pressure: 2.8 MPa
